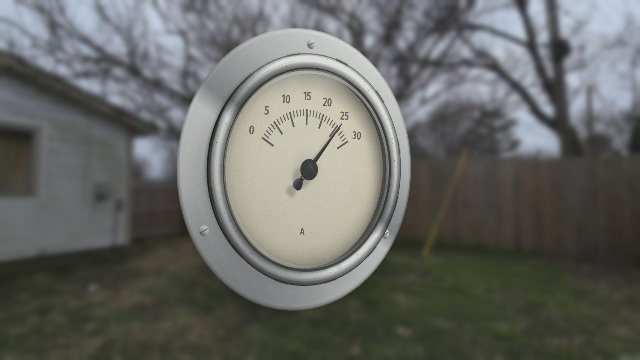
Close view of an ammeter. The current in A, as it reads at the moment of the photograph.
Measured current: 25 A
